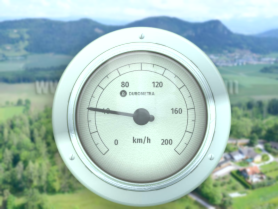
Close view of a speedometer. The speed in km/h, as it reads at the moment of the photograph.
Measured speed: 40 km/h
